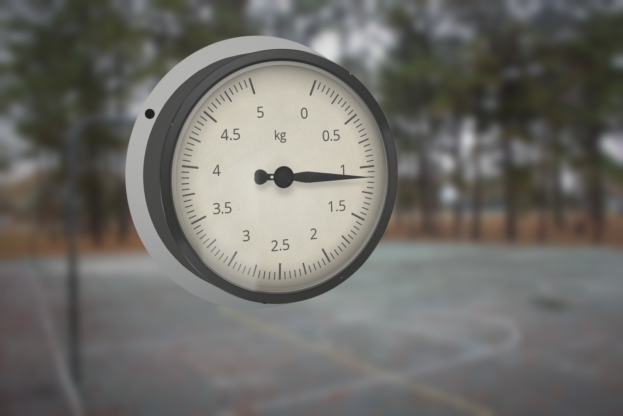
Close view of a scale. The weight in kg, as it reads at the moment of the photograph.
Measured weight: 1.1 kg
